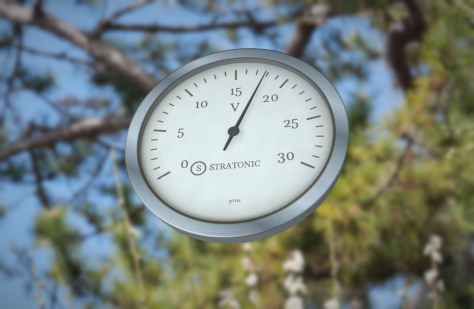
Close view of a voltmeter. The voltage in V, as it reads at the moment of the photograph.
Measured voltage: 18 V
